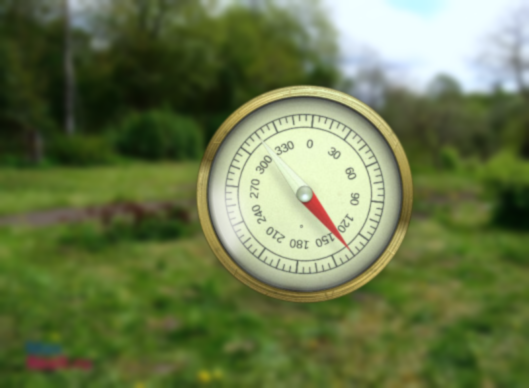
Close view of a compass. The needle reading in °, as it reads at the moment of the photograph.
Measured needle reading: 135 °
